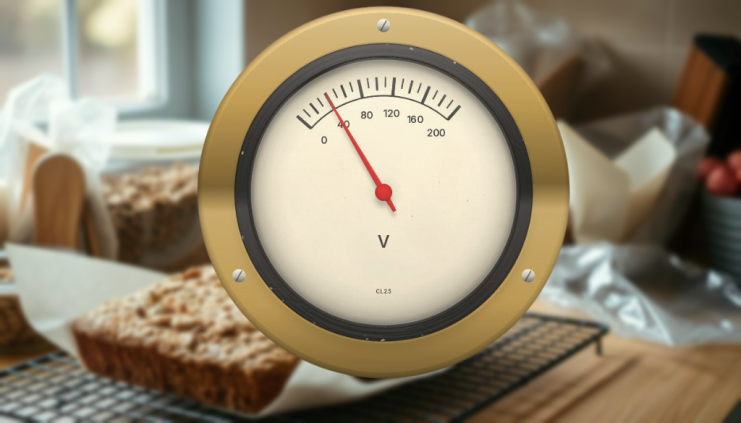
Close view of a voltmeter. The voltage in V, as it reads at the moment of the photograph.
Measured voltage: 40 V
